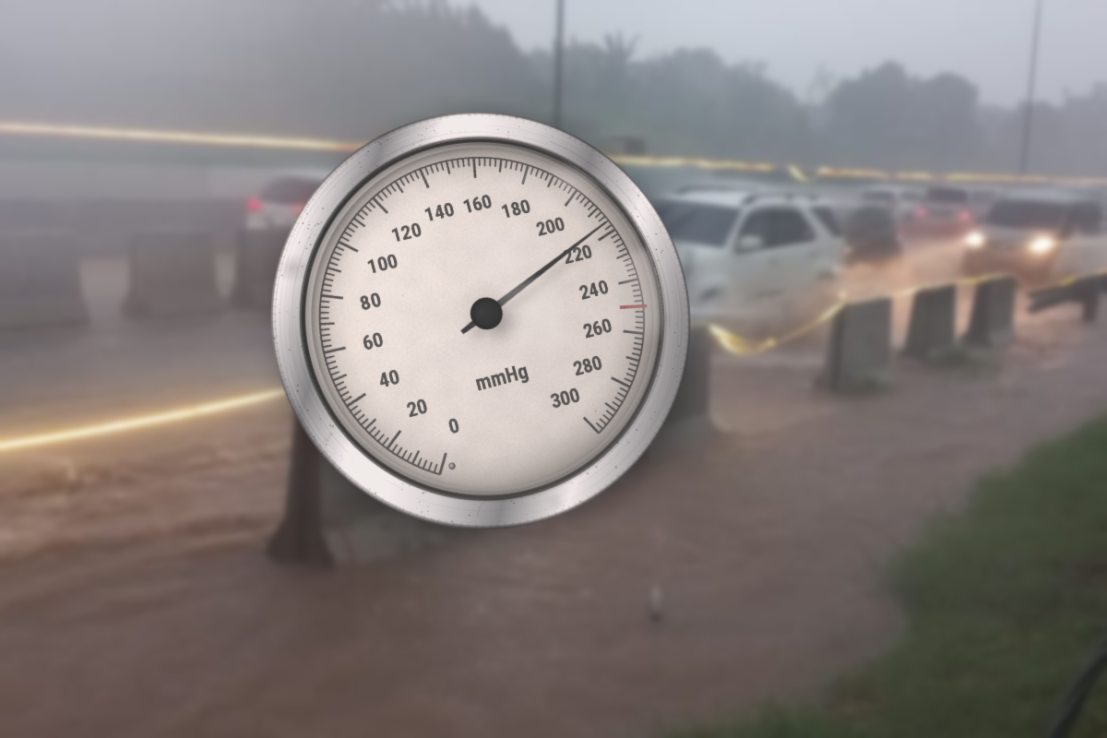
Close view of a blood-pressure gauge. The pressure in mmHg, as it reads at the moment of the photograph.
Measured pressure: 216 mmHg
